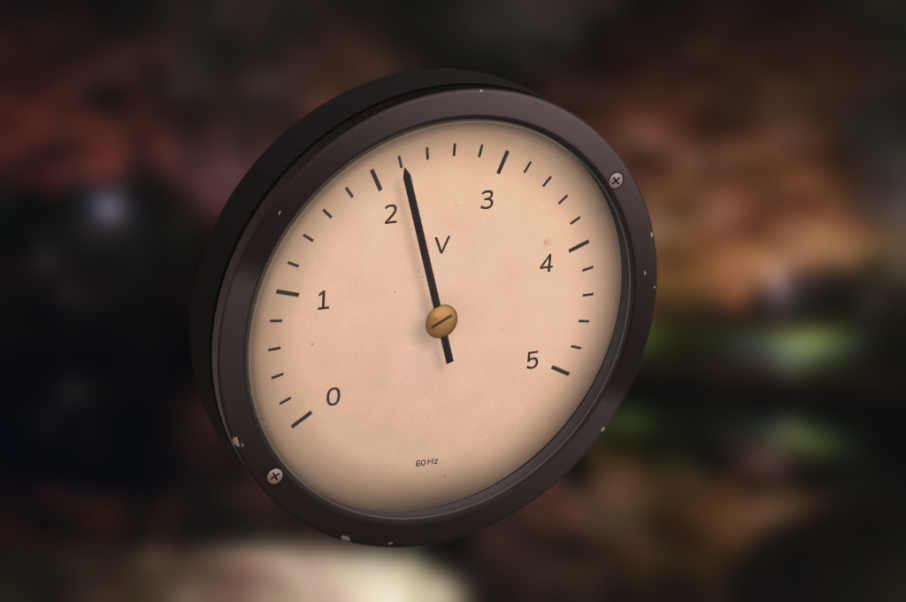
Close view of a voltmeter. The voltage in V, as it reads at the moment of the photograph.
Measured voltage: 2.2 V
